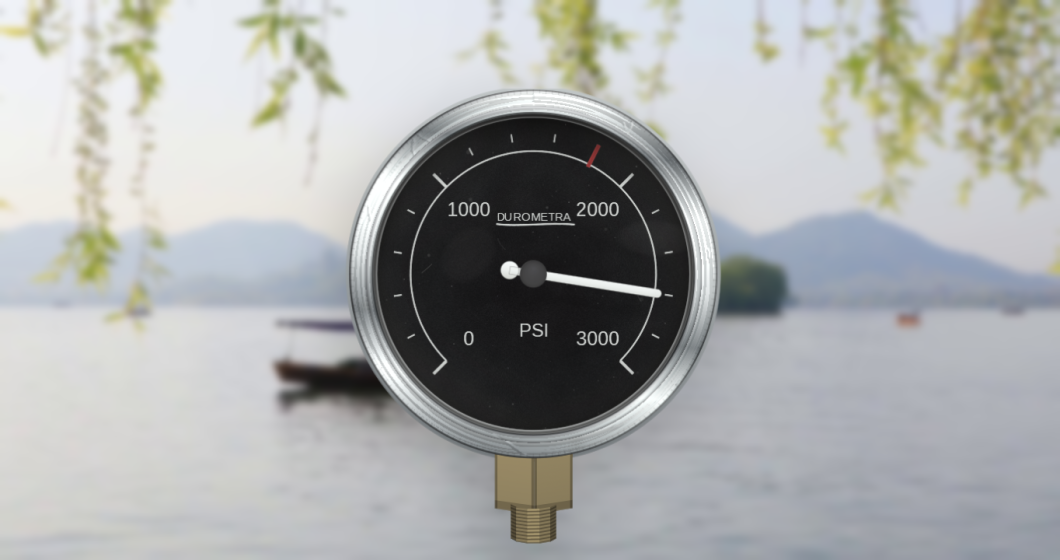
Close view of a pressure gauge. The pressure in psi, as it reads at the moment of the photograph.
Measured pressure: 2600 psi
